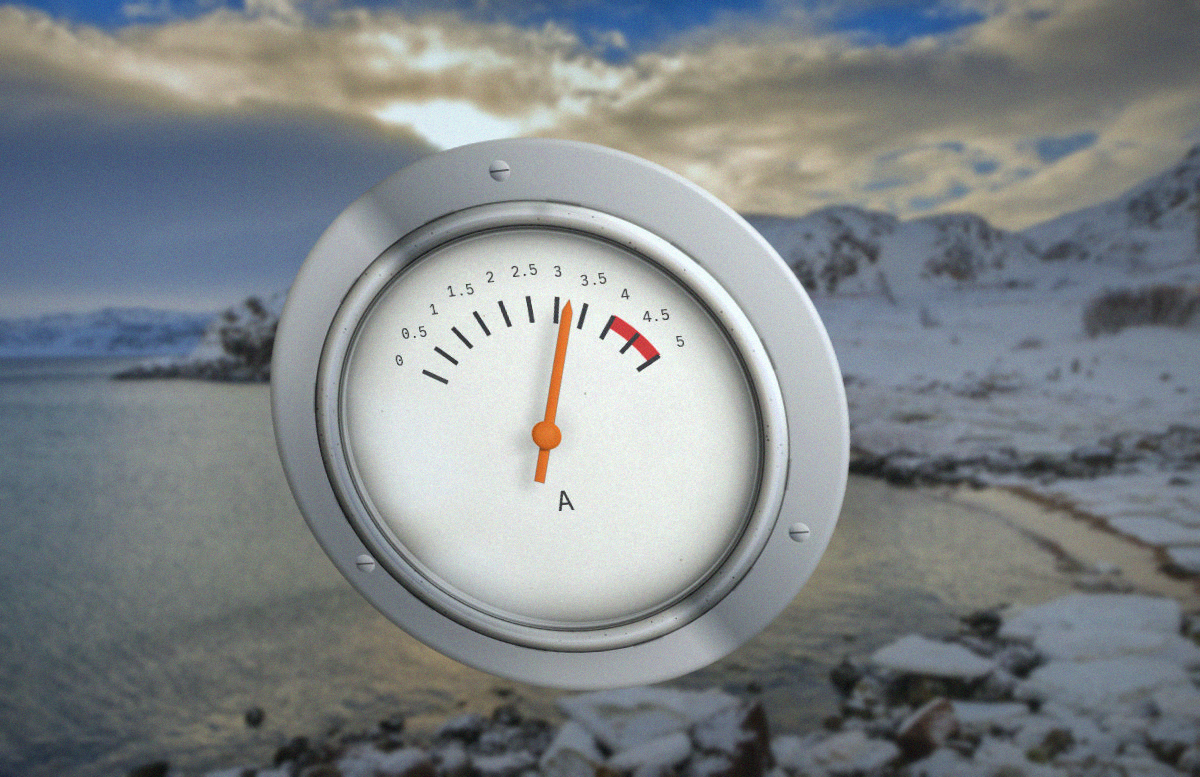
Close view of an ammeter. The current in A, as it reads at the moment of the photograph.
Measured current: 3.25 A
